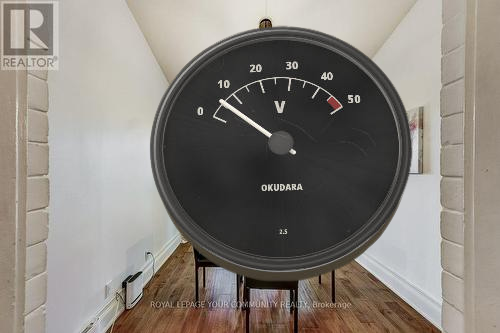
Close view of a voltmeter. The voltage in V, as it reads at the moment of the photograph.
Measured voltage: 5 V
